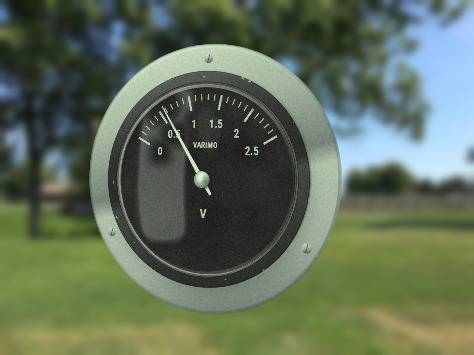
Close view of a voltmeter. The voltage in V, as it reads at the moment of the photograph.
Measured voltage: 0.6 V
